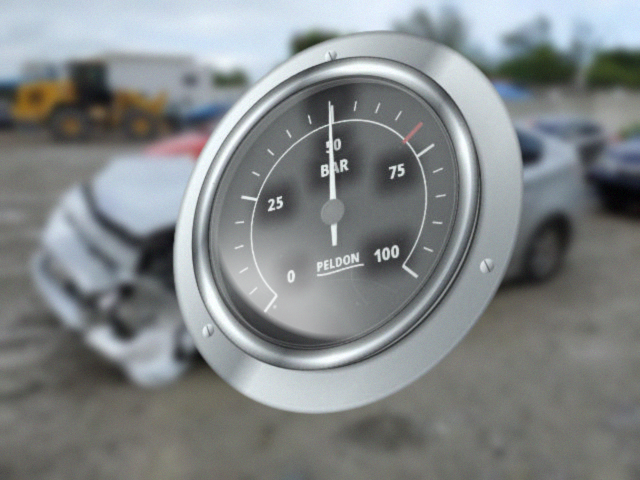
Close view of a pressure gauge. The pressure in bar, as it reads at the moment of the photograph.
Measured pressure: 50 bar
